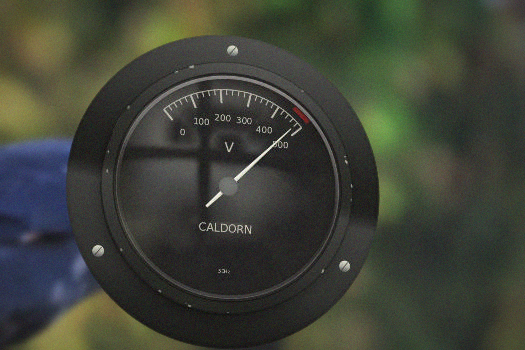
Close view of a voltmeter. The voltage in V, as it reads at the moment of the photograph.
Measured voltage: 480 V
